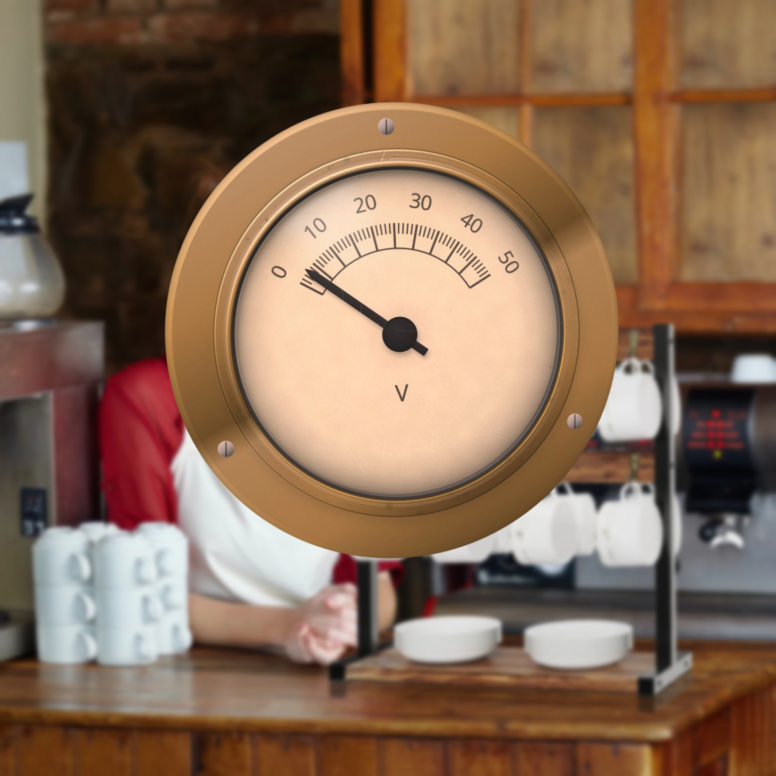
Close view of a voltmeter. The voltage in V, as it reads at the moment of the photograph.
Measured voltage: 3 V
